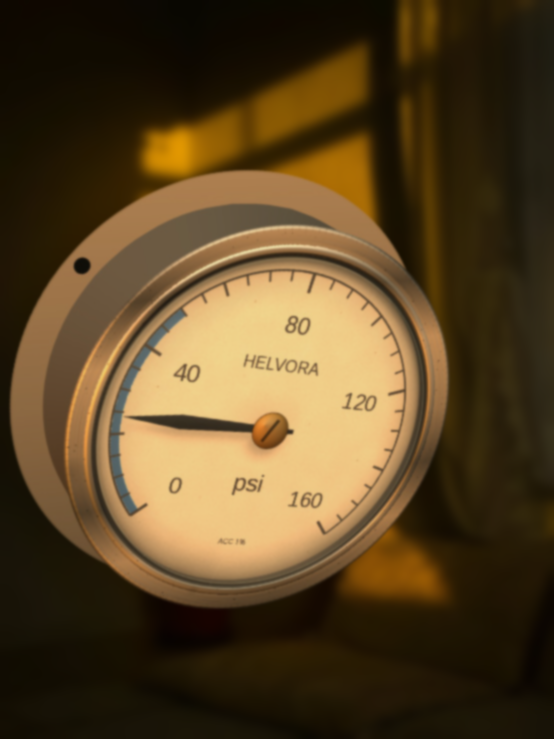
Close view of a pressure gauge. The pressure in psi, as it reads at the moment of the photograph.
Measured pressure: 25 psi
